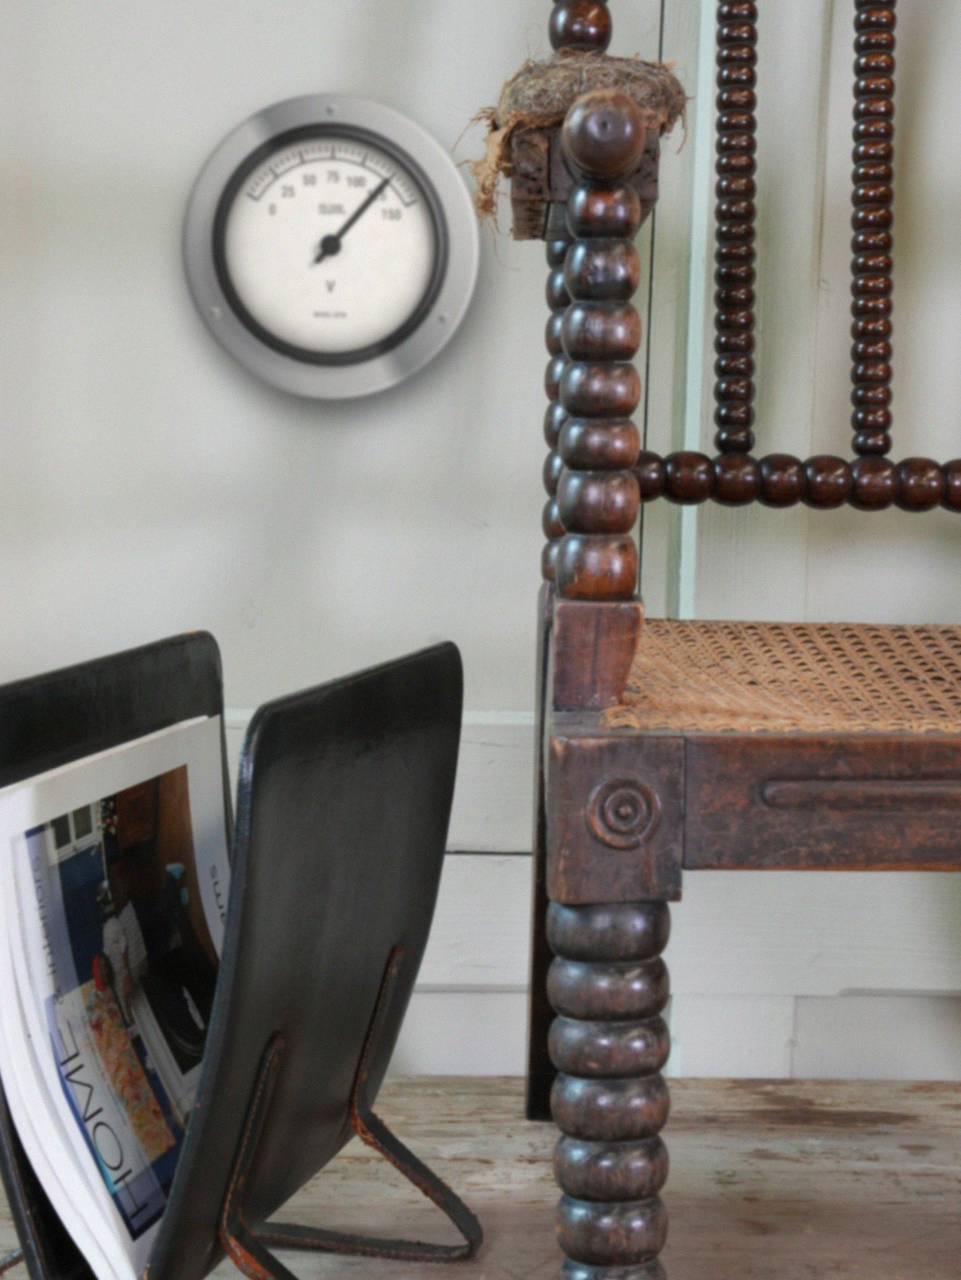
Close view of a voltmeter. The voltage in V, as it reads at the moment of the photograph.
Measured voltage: 125 V
